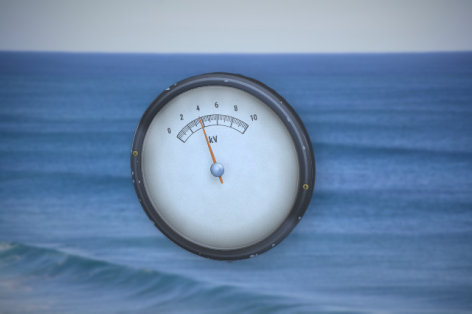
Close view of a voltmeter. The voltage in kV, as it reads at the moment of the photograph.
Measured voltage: 4 kV
